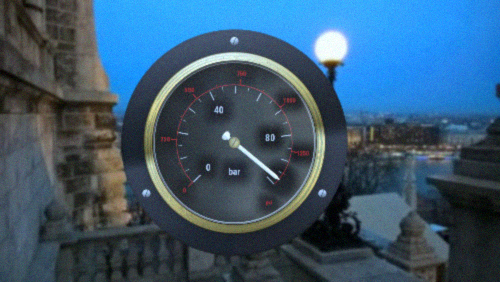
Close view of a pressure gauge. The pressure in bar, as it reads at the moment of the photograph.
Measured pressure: 97.5 bar
